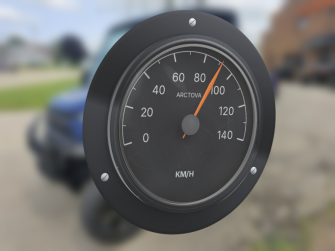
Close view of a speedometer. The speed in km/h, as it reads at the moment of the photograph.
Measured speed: 90 km/h
